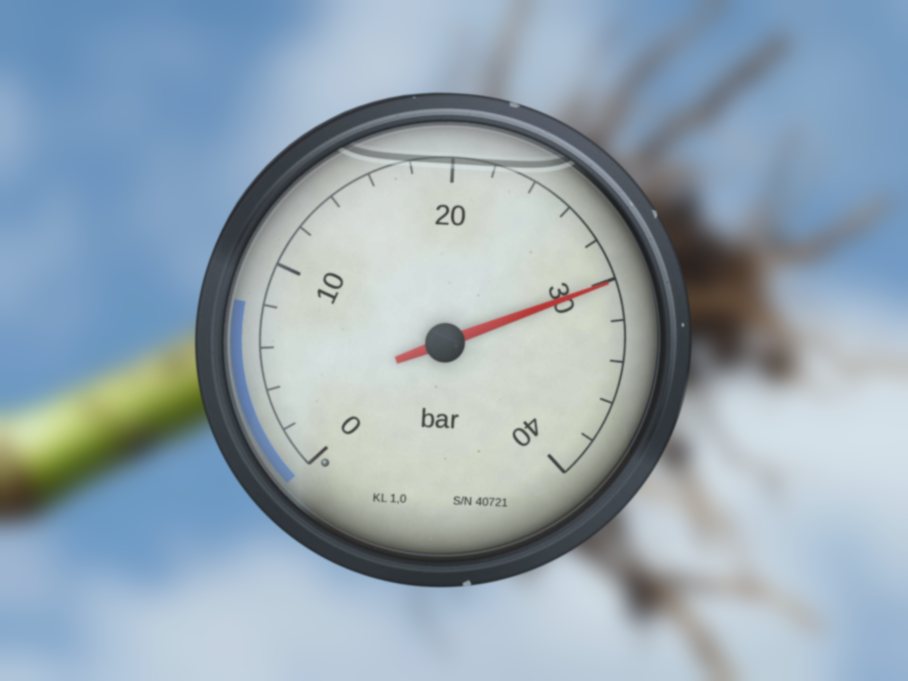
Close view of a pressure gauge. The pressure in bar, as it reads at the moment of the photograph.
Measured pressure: 30 bar
